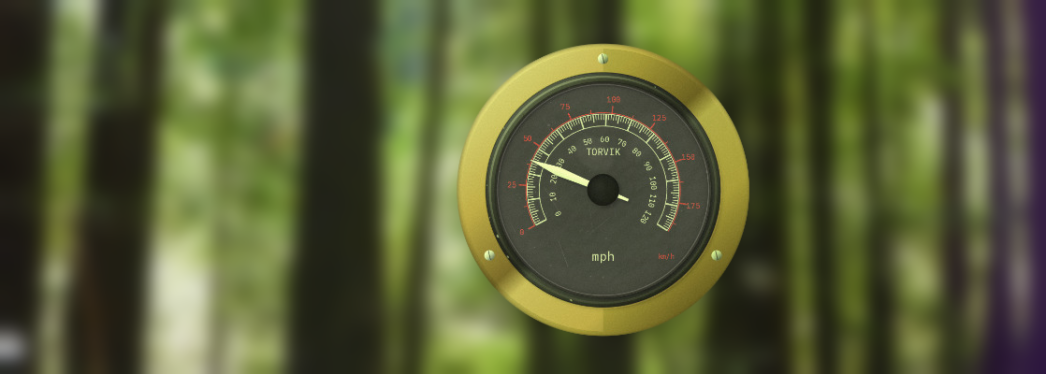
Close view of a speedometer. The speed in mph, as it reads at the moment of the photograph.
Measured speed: 25 mph
